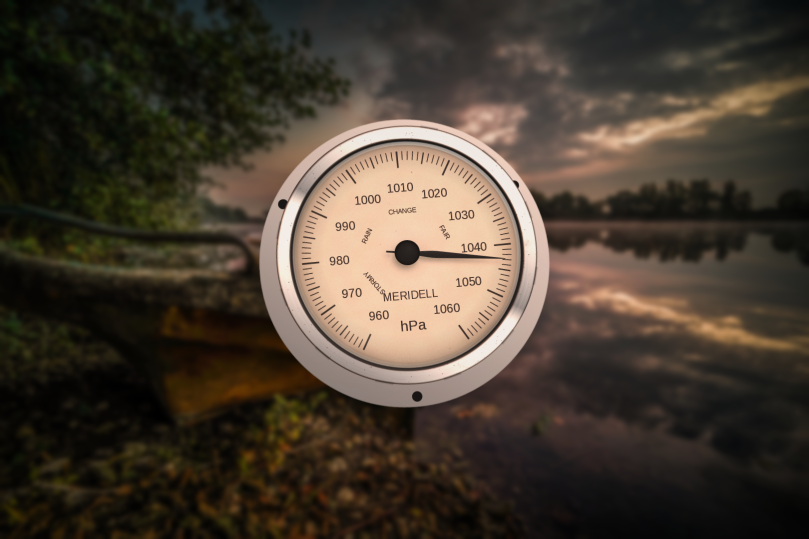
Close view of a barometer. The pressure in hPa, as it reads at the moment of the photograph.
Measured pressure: 1043 hPa
